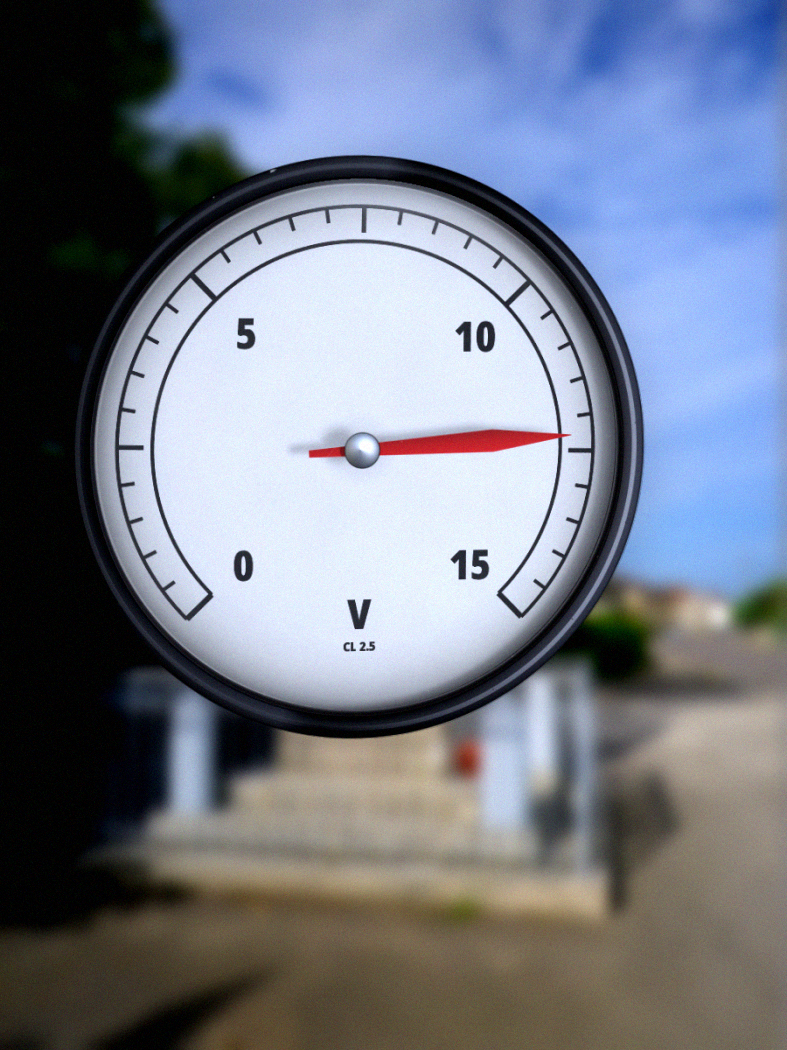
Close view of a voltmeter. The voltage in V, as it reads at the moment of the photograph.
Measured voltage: 12.25 V
